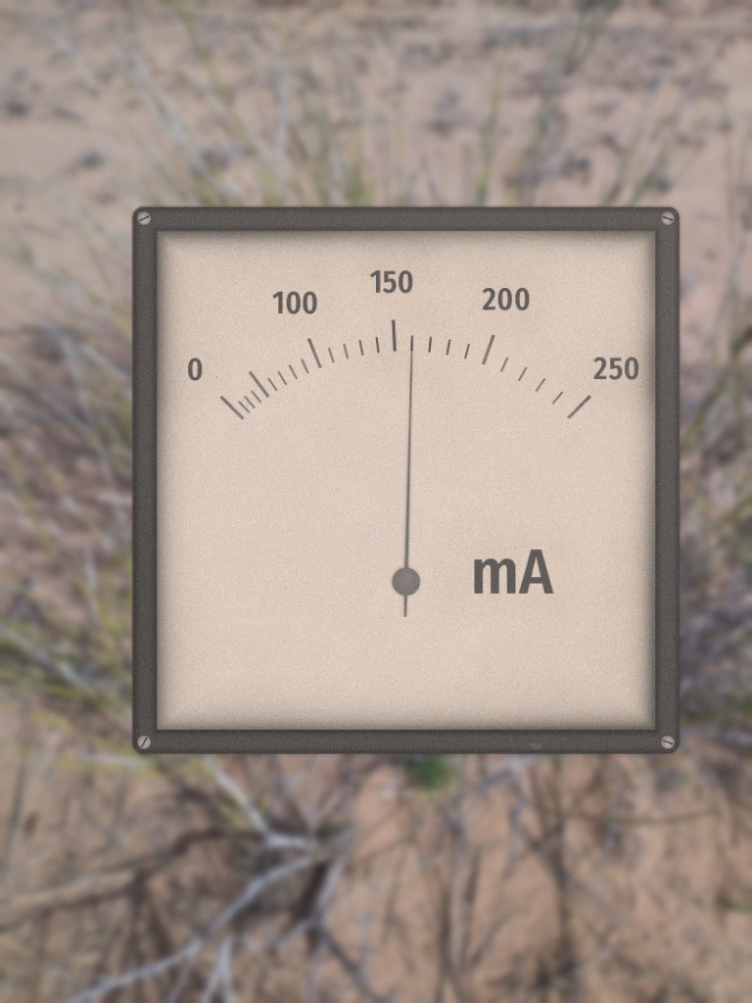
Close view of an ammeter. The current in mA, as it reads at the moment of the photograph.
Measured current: 160 mA
